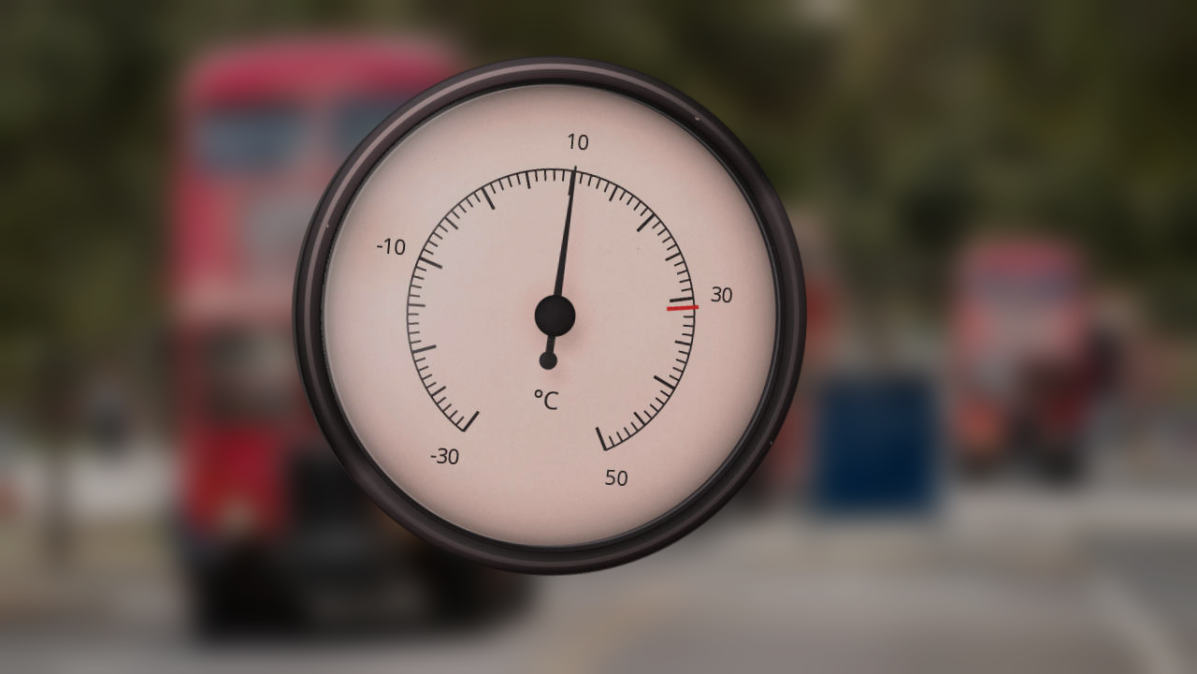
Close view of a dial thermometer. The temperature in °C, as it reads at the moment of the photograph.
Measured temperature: 10 °C
